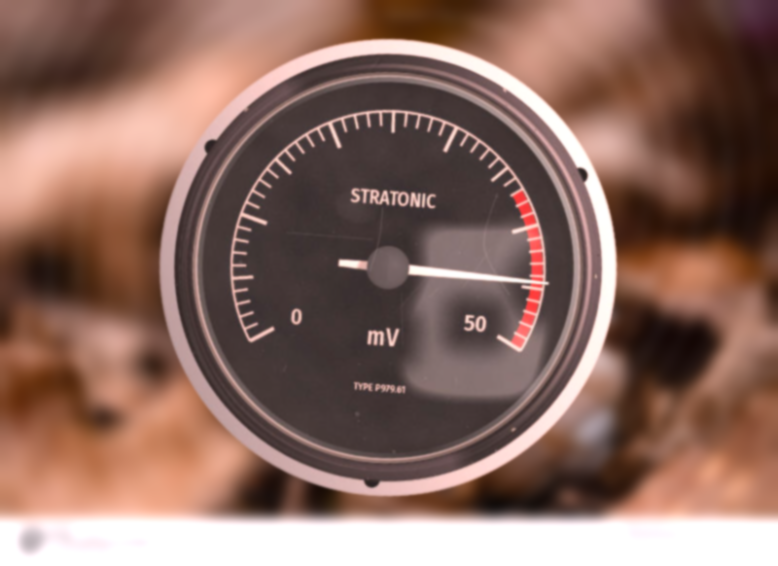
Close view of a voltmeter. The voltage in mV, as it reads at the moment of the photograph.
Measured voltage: 44.5 mV
